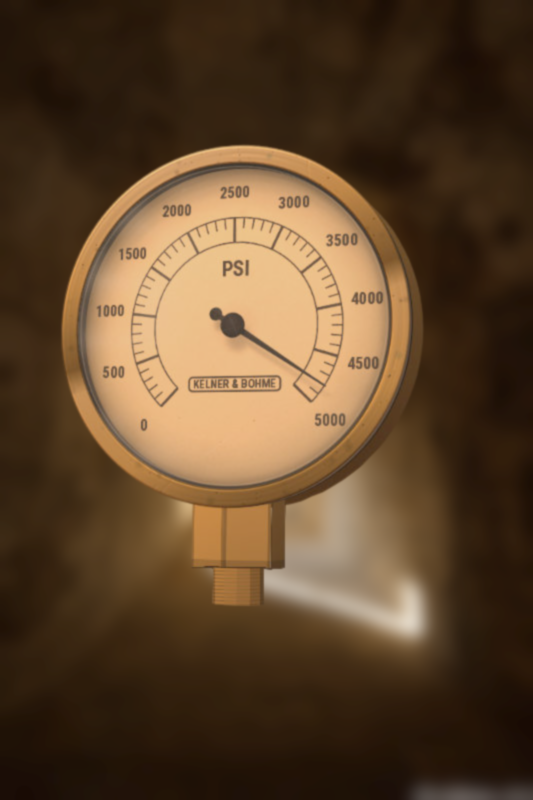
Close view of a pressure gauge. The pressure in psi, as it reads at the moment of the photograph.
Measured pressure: 4800 psi
